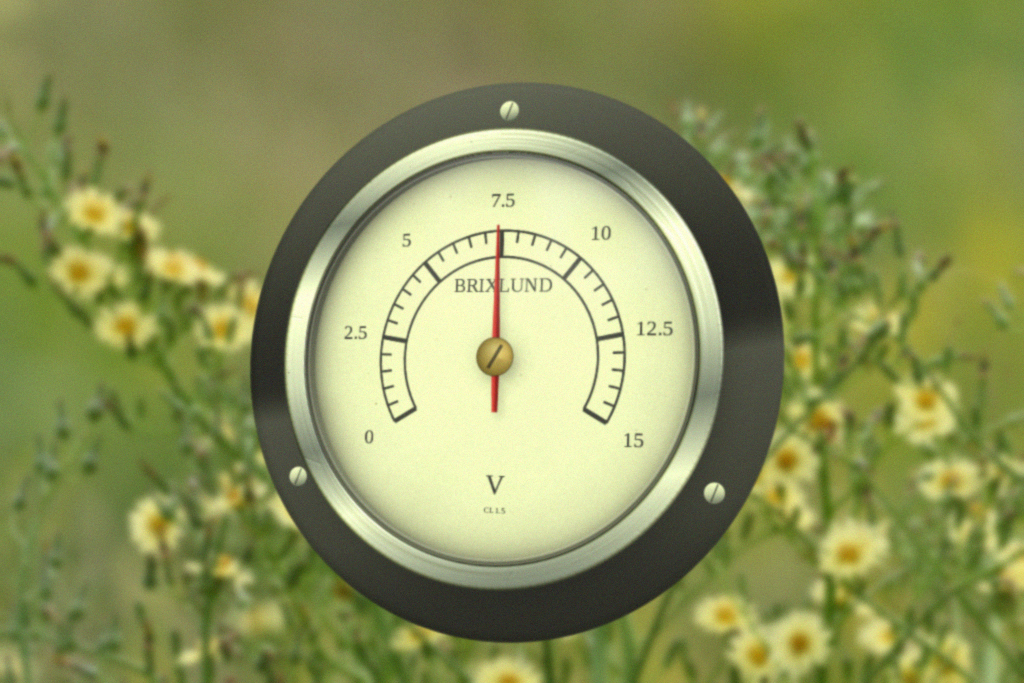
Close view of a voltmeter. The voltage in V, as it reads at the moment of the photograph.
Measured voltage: 7.5 V
